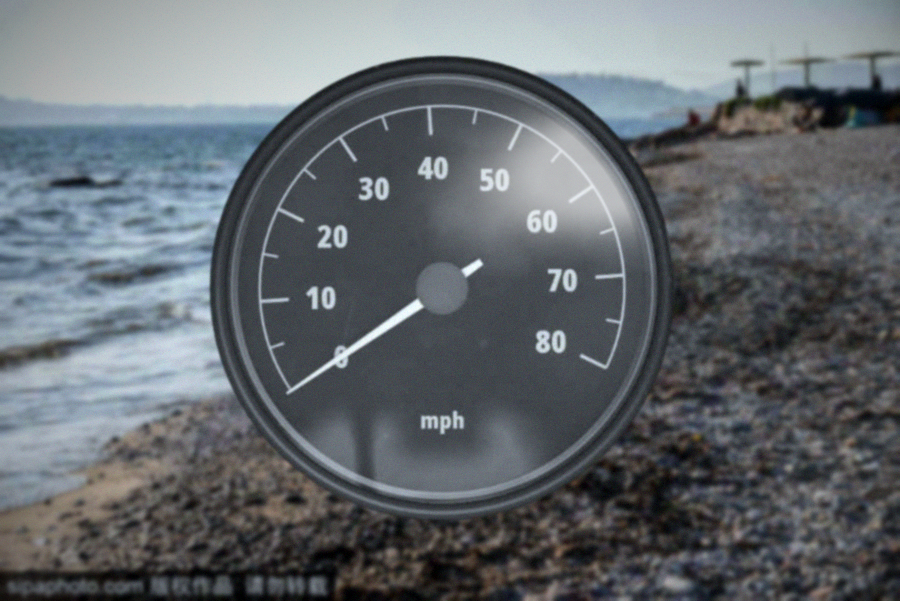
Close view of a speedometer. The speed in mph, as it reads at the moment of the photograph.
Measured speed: 0 mph
